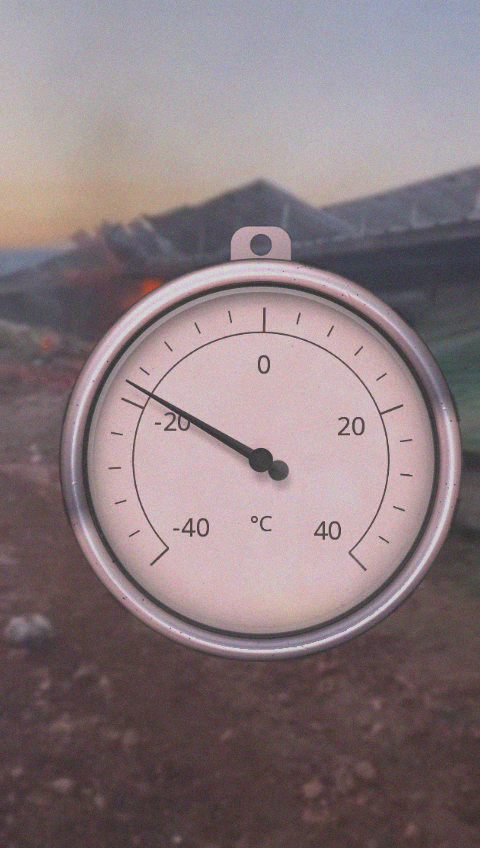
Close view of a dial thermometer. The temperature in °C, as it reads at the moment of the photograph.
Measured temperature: -18 °C
